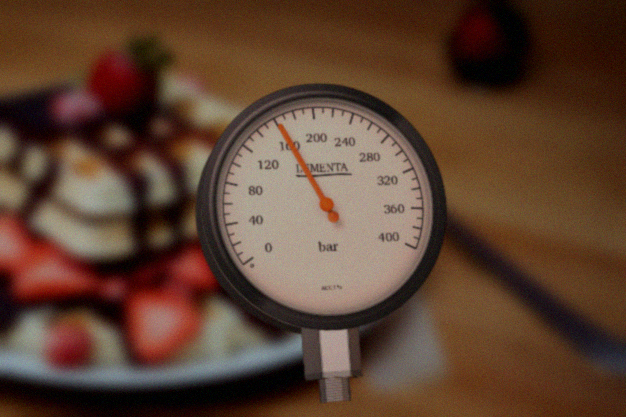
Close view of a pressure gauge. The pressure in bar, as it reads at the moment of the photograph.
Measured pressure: 160 bar
